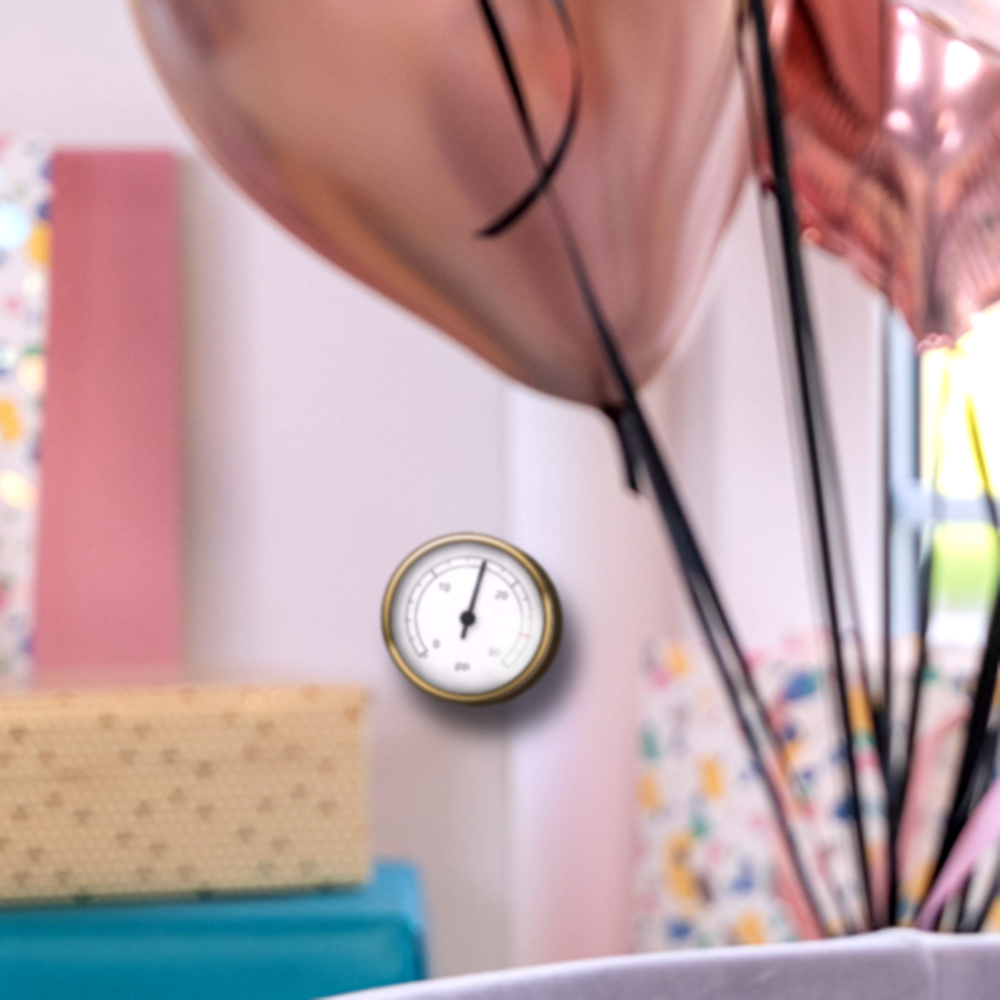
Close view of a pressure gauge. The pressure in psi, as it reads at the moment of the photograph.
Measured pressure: 16 psi
